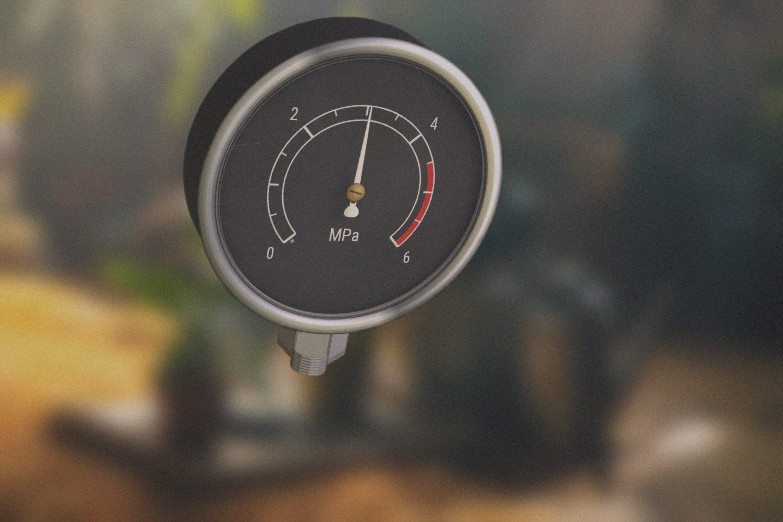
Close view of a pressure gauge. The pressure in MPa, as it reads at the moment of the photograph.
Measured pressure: 3 MPa
